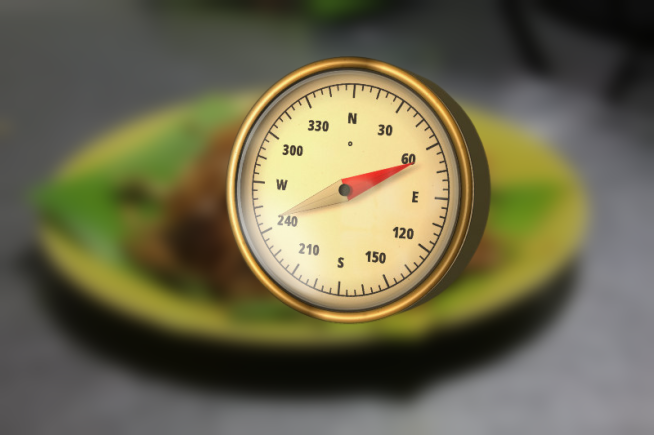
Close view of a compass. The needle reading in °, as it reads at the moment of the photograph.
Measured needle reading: 65 °
